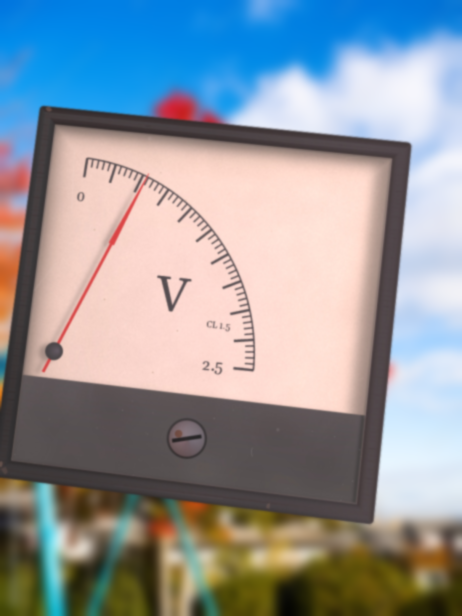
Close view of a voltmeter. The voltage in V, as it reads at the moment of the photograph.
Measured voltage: 0.55 V
